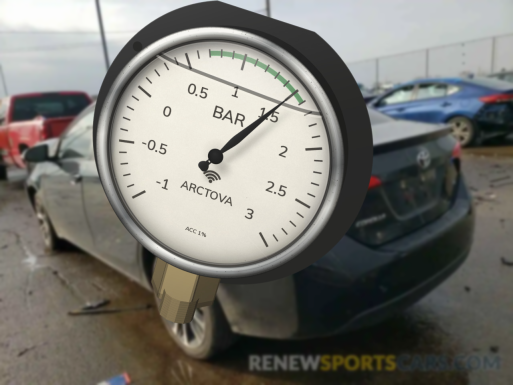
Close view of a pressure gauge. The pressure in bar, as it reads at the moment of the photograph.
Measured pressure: 1.5 bar
